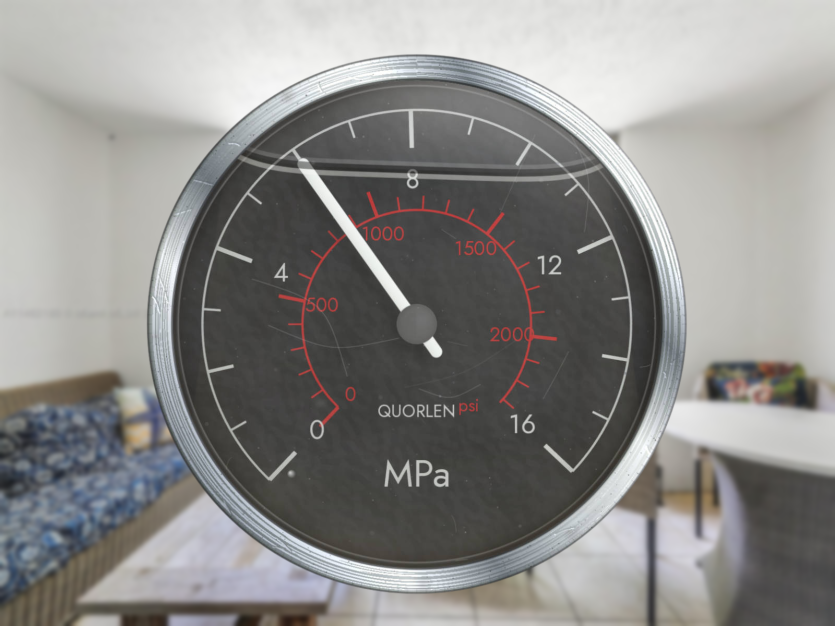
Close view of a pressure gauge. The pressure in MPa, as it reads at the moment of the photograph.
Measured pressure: 6 MPa
